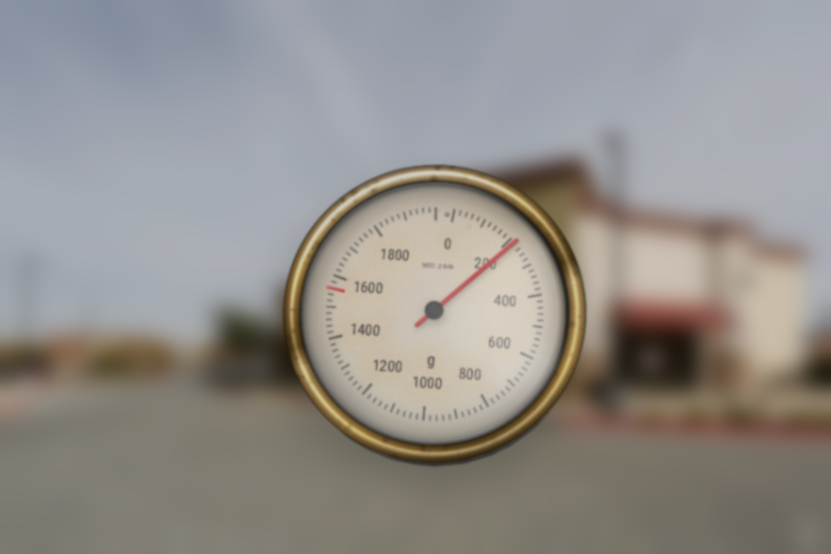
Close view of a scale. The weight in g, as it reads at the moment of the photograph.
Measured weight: 220 g
